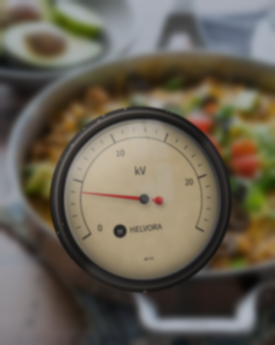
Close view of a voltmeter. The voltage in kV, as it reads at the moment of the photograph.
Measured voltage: 4 kV
